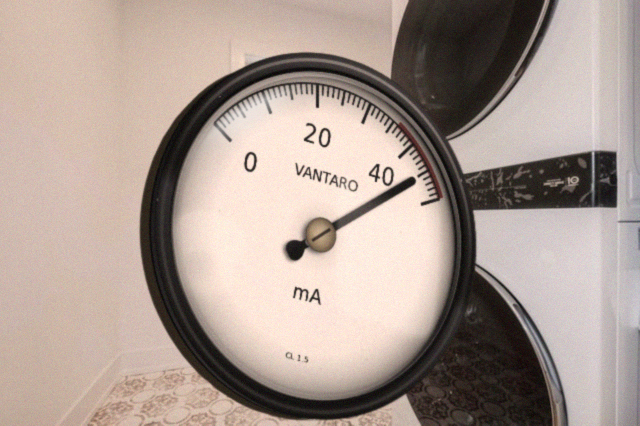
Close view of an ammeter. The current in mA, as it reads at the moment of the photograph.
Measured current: 45 mA
